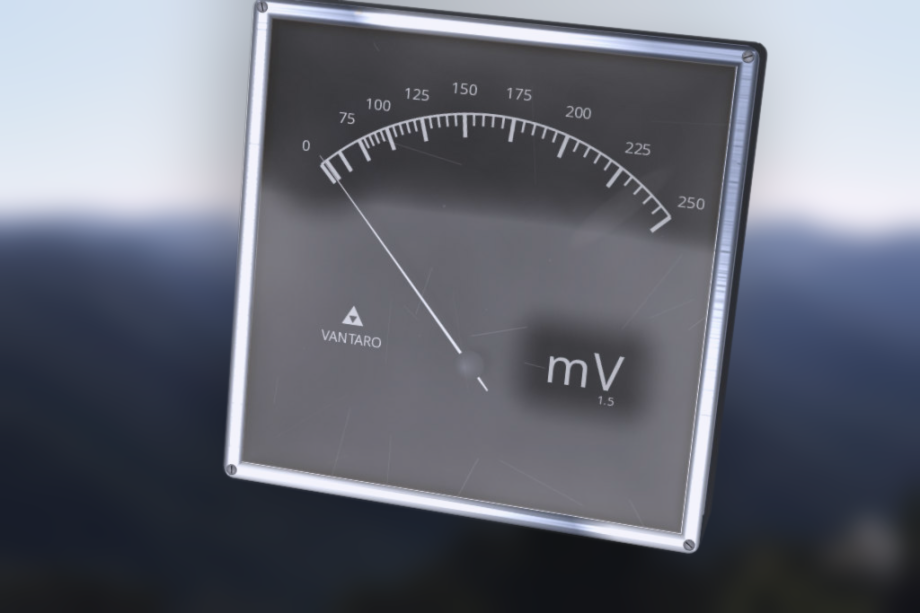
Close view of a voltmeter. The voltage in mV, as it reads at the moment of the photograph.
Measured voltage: 25 mV
